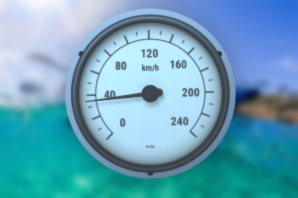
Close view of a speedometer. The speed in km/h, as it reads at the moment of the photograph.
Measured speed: 35 km/h
